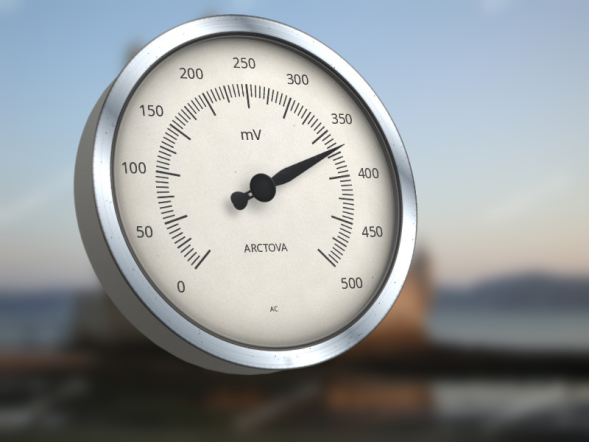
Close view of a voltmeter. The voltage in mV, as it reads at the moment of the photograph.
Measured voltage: 370 mV
